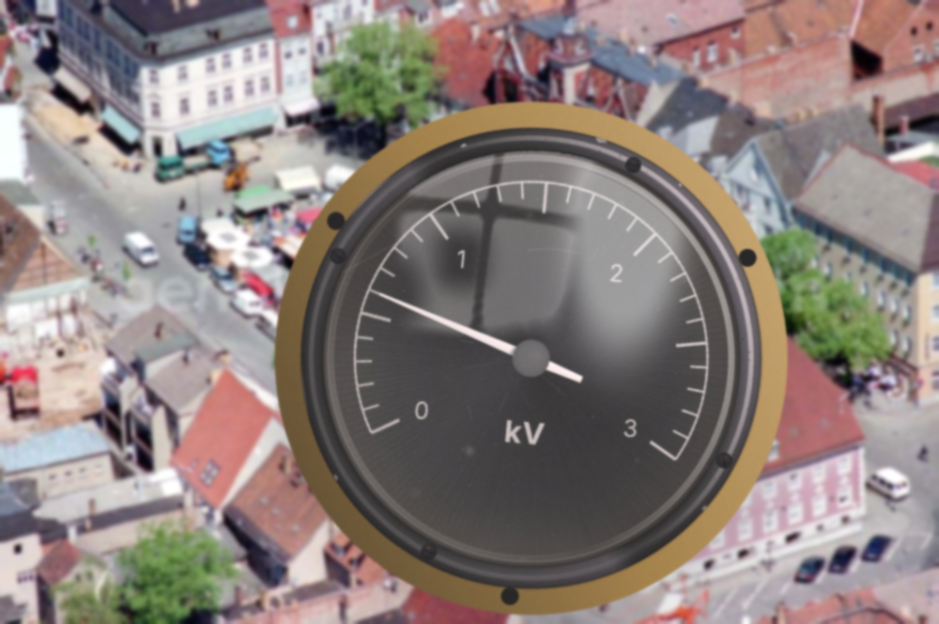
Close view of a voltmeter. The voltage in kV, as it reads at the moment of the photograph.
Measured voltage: 0.6 kV
